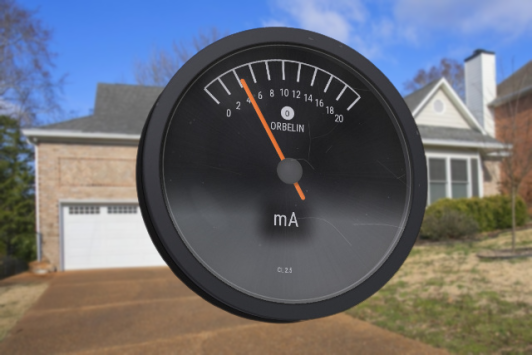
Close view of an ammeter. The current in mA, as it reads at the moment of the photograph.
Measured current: 4 mA
